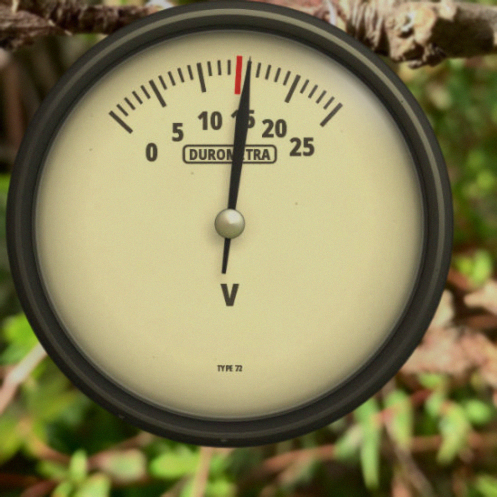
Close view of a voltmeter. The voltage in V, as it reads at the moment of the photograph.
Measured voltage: 15 V
